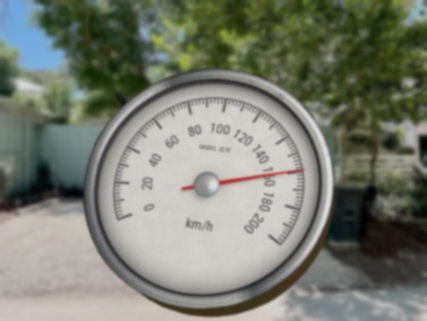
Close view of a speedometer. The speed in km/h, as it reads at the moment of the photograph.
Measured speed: 160 km/h
